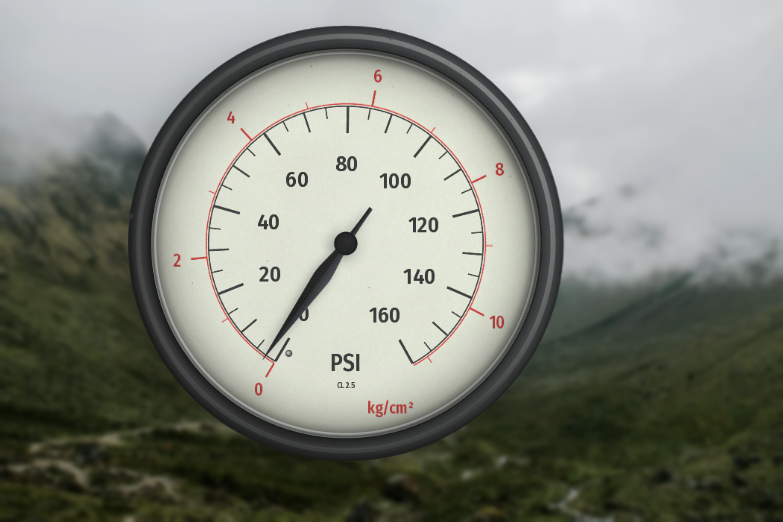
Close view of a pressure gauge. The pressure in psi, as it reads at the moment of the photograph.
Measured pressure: 2.5 psi
